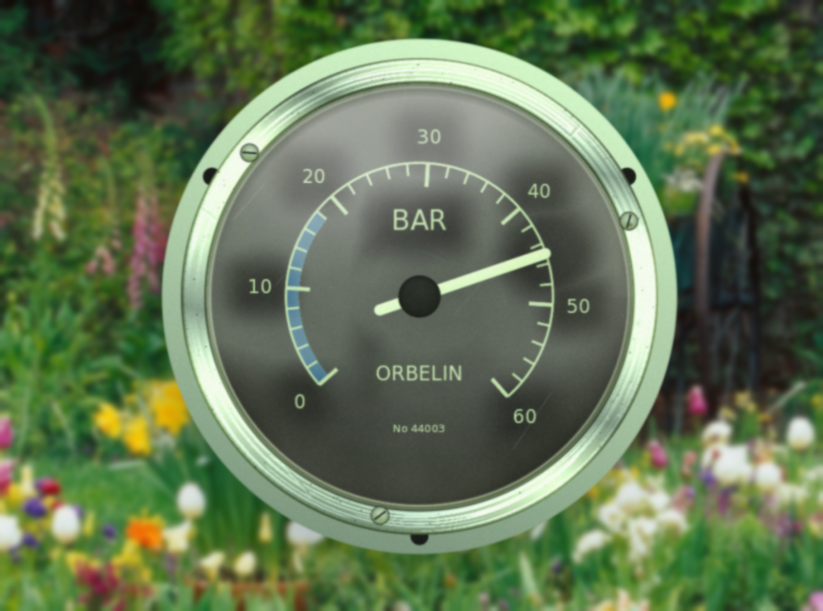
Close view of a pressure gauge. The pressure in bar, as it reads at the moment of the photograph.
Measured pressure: 45 bar
